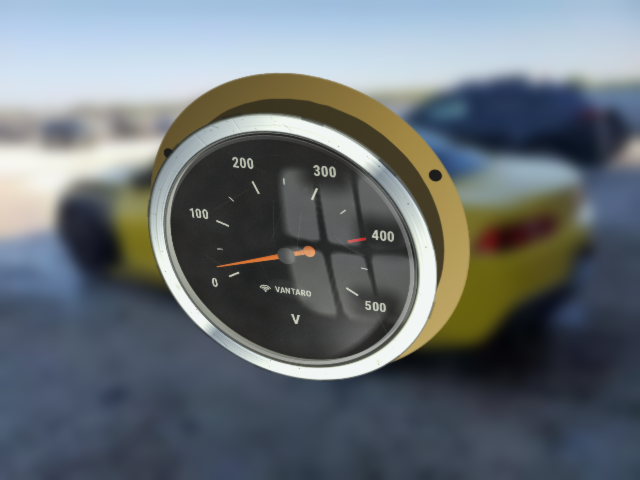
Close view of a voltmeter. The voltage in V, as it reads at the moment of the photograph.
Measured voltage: 25 V
